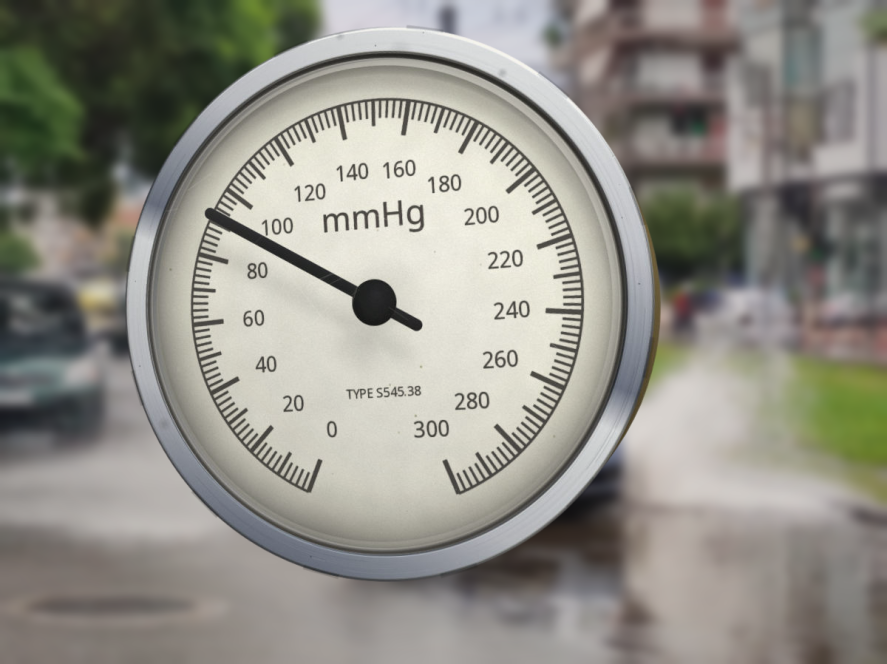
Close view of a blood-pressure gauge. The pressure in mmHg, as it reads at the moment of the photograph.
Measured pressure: 92 mmHg
